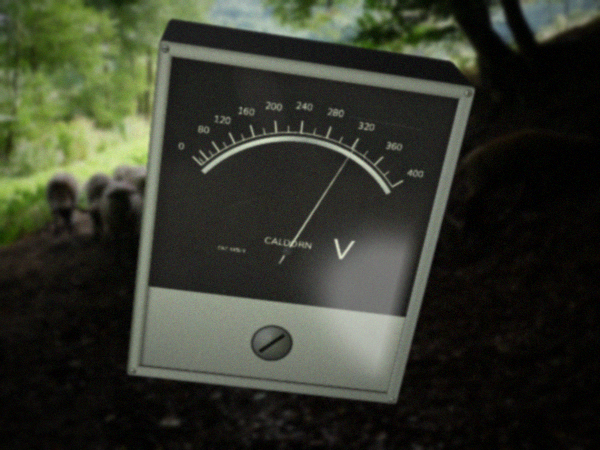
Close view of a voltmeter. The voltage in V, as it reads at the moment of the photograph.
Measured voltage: 320 V
